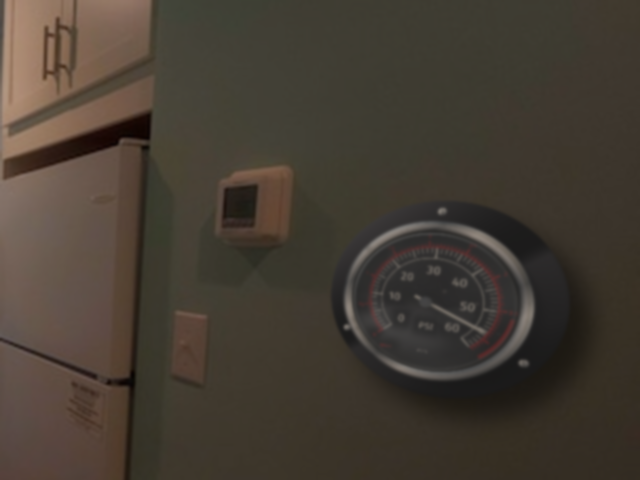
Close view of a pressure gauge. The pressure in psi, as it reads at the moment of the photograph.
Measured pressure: 55 psi
